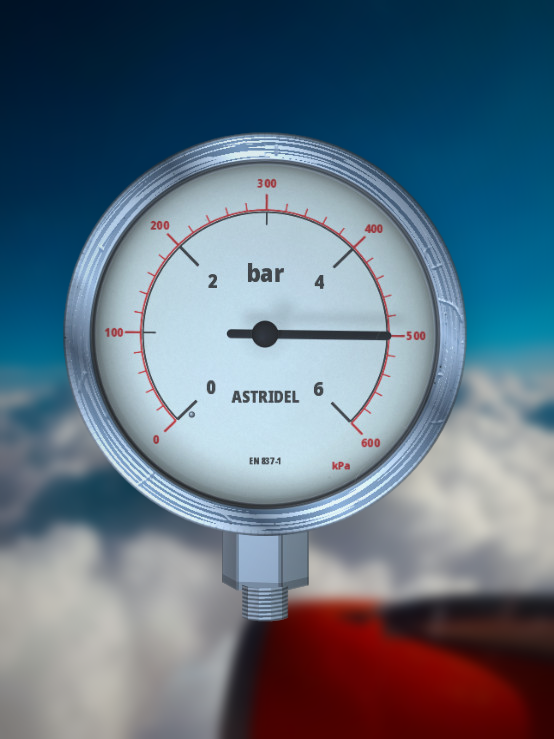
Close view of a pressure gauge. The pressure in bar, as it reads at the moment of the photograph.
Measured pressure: 5 bar
